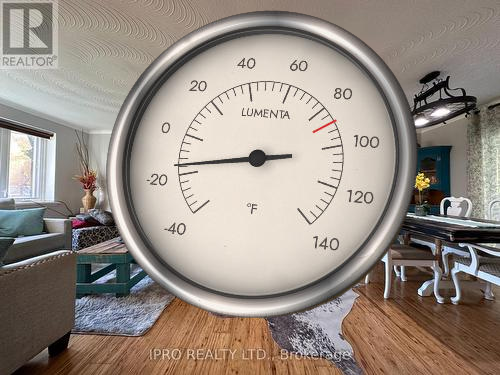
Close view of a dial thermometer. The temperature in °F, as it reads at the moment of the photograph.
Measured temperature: -16 °F
